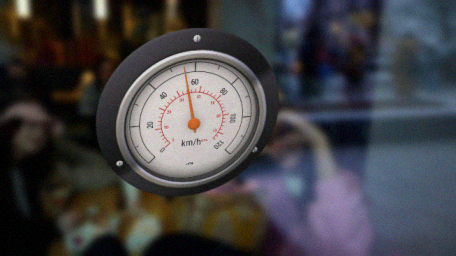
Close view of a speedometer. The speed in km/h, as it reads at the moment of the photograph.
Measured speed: 55 km/h
